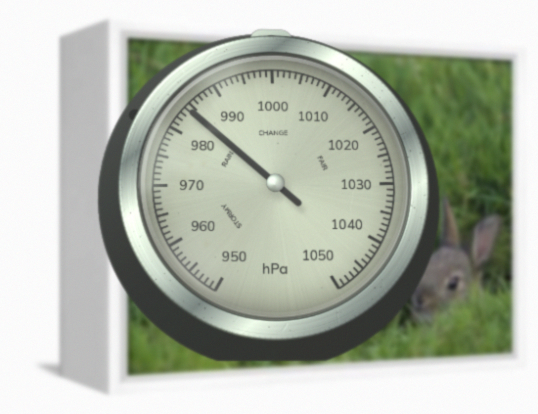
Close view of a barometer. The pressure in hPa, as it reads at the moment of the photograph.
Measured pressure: 984 hPa
